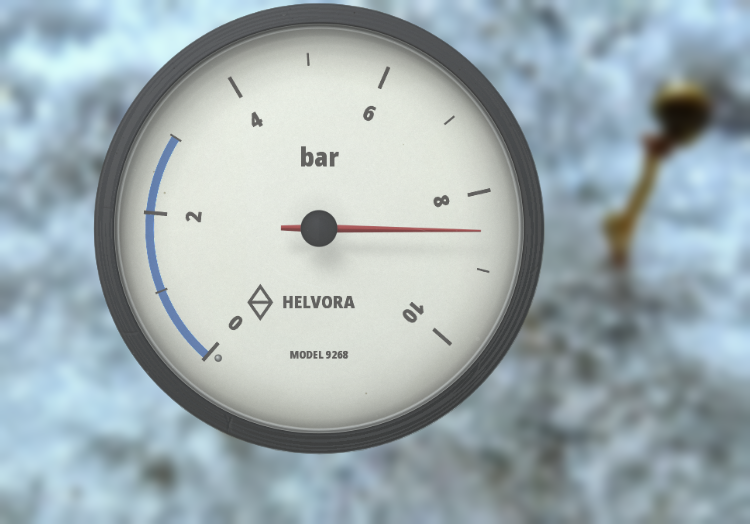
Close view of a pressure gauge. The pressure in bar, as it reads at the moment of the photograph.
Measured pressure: 8.5 bar
